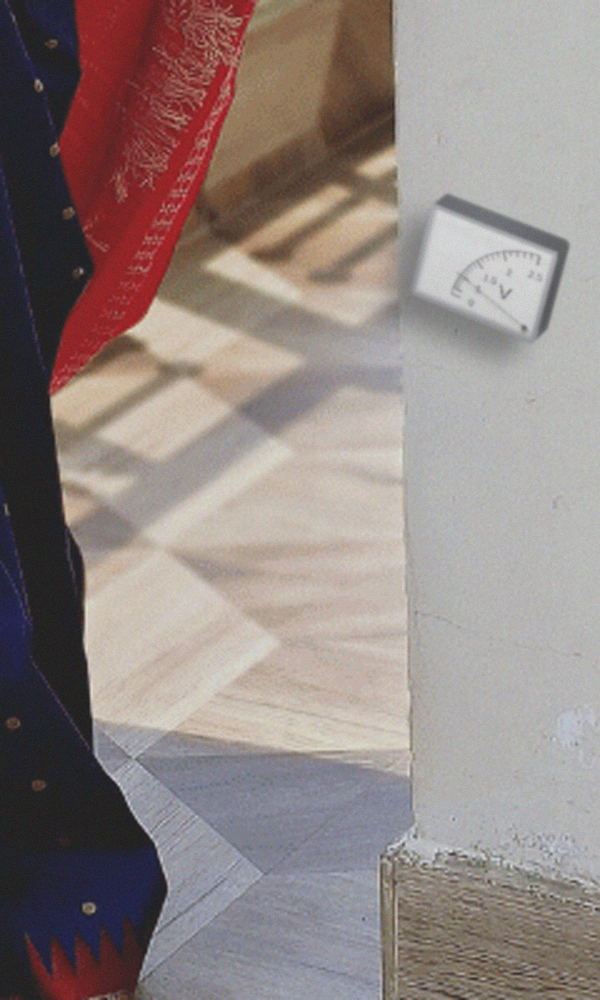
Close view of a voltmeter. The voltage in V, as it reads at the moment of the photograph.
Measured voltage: 1 V
